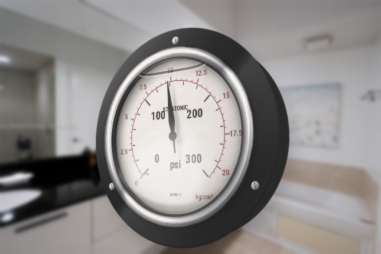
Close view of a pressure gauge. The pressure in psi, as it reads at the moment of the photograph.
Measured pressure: 140 psi
